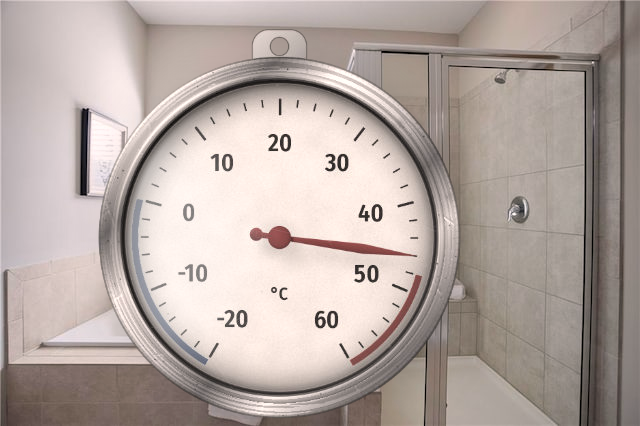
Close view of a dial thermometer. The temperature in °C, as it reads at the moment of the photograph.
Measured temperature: 46 °C
